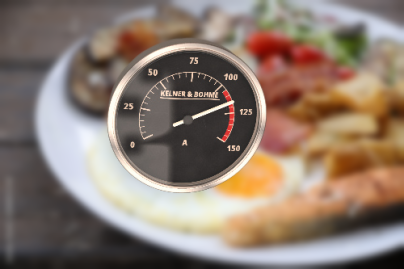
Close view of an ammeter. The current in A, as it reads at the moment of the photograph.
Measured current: 115 A
